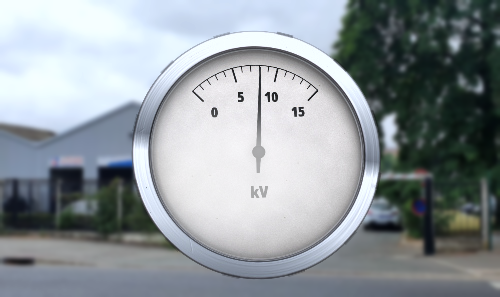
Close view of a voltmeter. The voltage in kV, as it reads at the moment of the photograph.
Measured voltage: 8 kV
